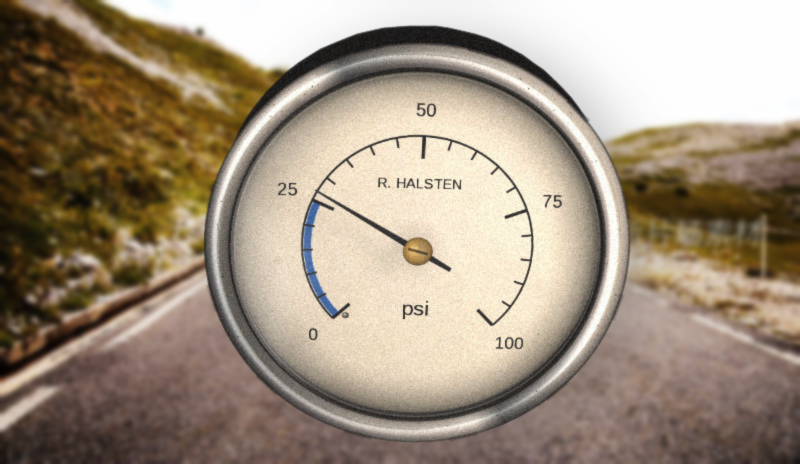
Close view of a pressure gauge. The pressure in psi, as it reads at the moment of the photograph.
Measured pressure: 27.5 psi
